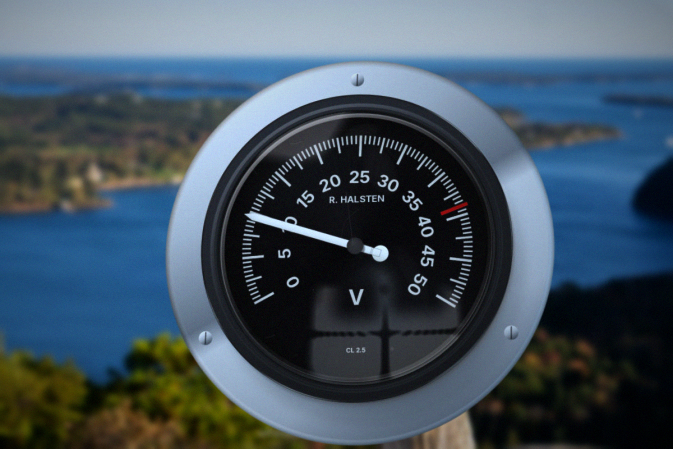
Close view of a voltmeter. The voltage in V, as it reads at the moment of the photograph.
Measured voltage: 9.5 V
